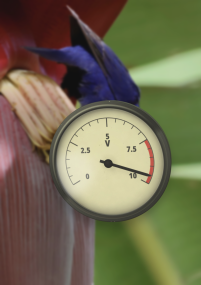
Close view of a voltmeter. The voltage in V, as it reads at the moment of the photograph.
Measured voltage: 9.5 V
